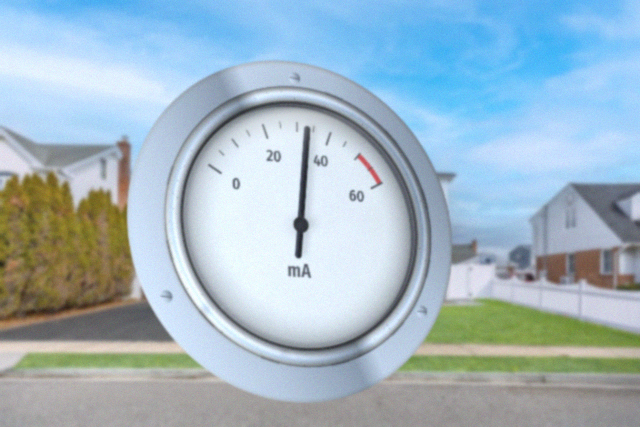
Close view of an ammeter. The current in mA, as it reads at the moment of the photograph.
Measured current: 32.5 mA
